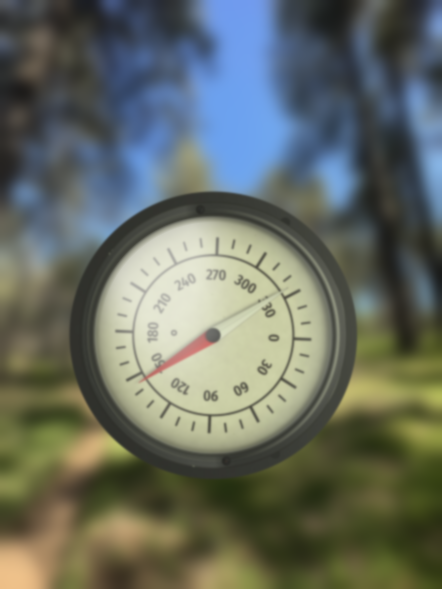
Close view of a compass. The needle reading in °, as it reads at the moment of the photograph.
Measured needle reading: 145 °
